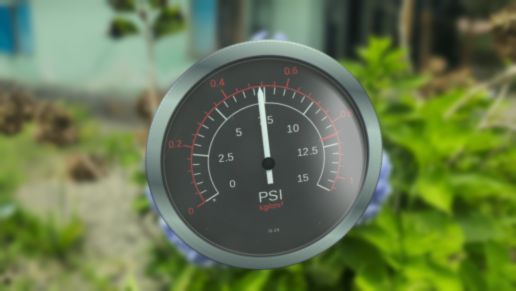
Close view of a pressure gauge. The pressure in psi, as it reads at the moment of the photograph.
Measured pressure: 7.25 psi
